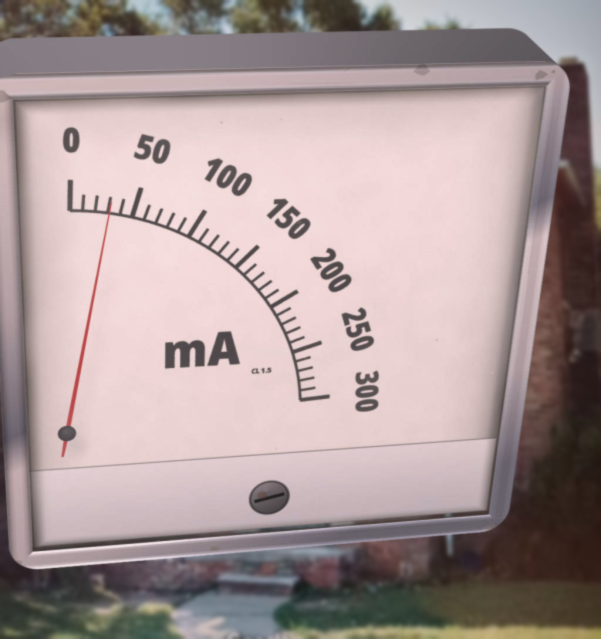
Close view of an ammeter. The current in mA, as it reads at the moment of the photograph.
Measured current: 30 mA
